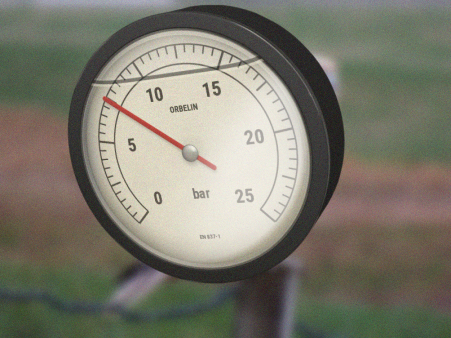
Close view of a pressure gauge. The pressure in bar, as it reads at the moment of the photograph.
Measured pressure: 7.5 bar
